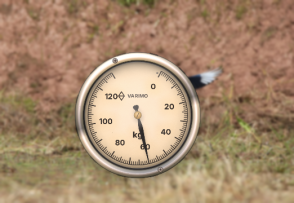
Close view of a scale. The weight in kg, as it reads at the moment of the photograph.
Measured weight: 60 kg
